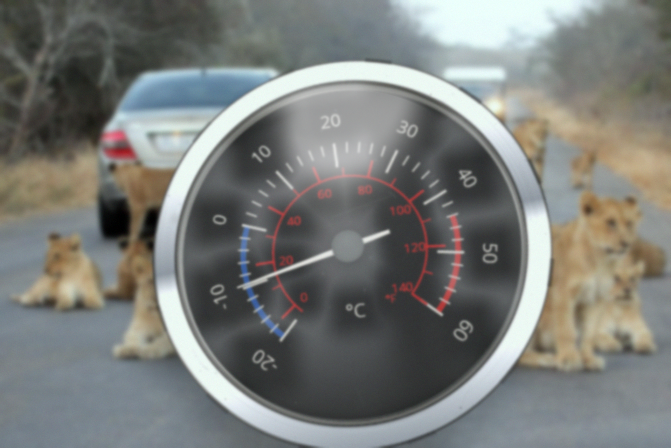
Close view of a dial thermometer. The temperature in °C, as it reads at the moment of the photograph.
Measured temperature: -10 °C
